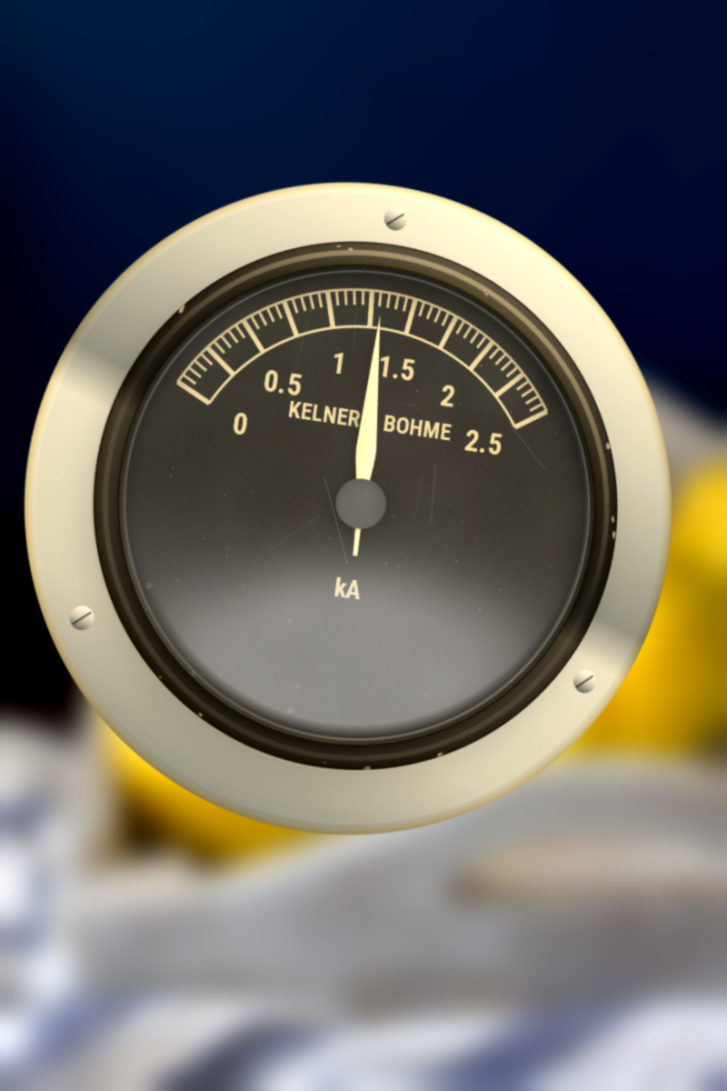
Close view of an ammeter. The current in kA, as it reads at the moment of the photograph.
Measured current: 1.3 kA
